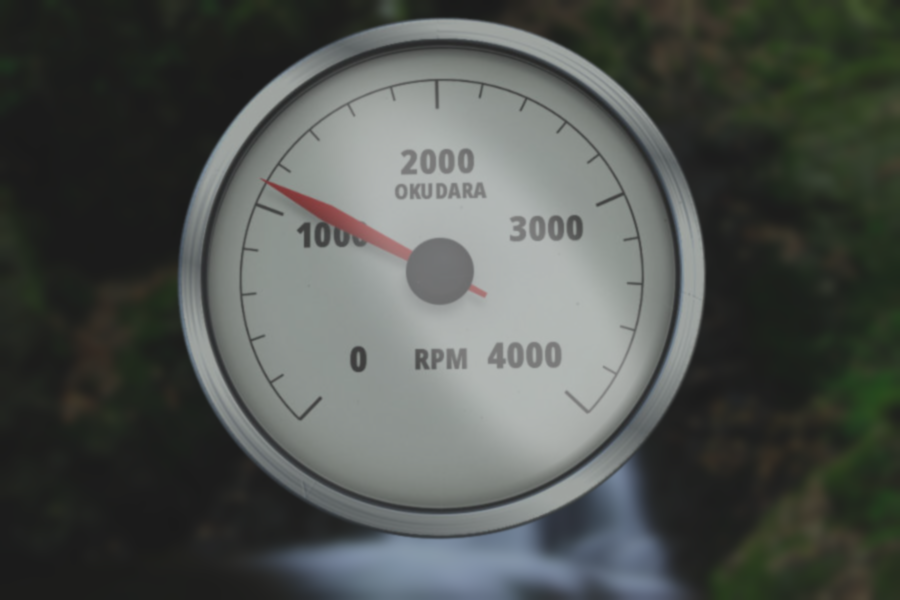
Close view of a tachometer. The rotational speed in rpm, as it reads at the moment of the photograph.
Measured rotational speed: 1100 rpm
